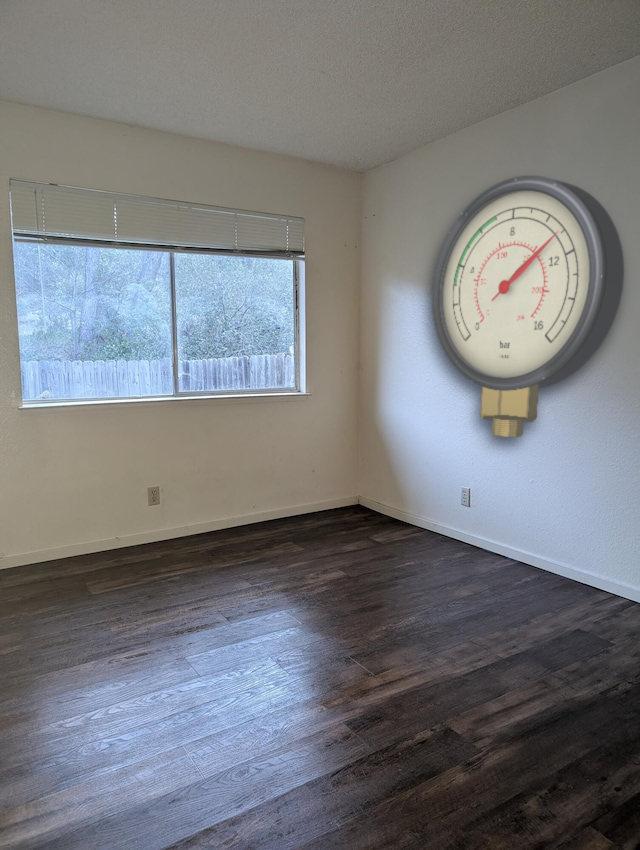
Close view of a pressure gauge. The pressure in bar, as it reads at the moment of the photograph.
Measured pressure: 11 bar
